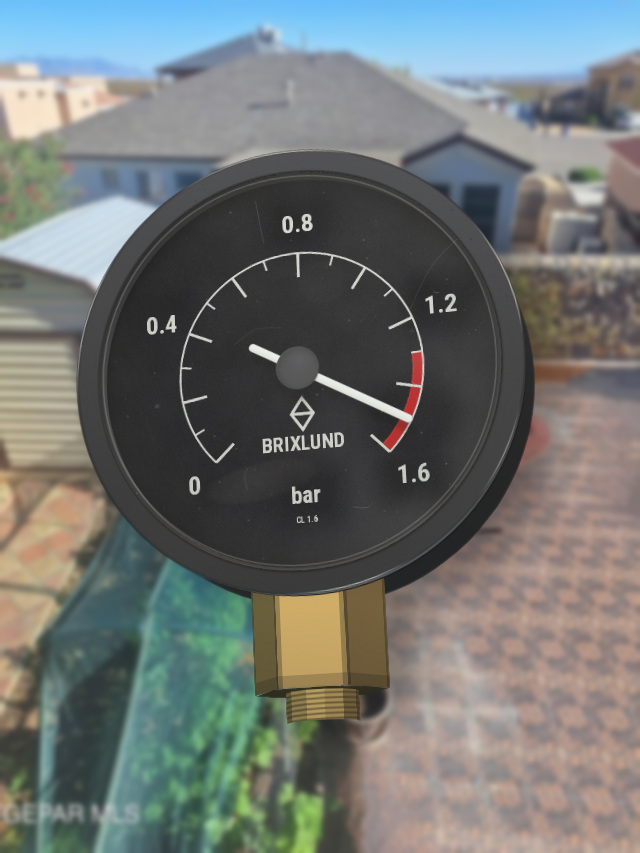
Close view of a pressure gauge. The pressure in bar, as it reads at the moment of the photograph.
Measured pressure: 1.5 bar
